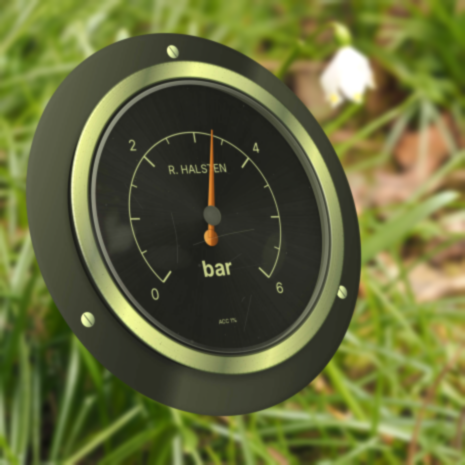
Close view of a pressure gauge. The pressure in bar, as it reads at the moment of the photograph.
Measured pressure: 3.25 bar
